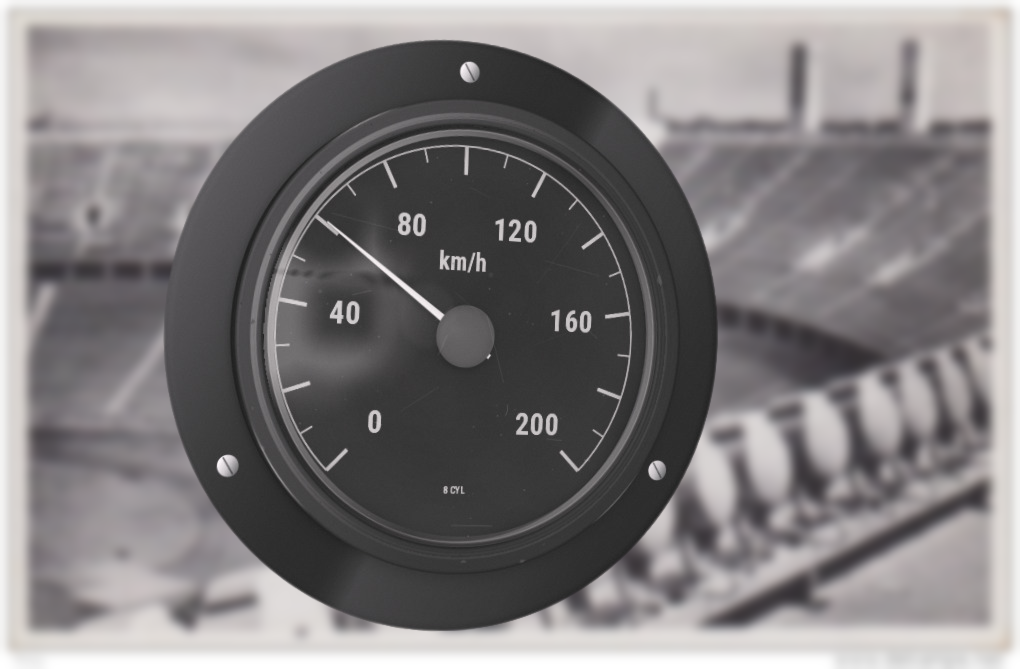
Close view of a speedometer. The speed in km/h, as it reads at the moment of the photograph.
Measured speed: 60 km/h
